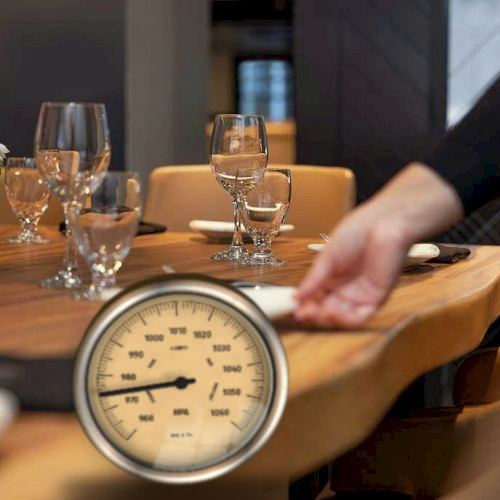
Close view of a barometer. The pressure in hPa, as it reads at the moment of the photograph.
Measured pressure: 975 hPa
